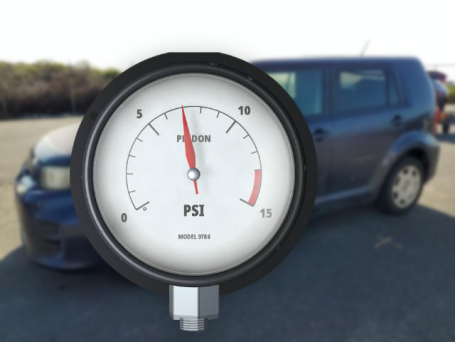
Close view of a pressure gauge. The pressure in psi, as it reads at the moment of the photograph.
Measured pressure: 7 psi
